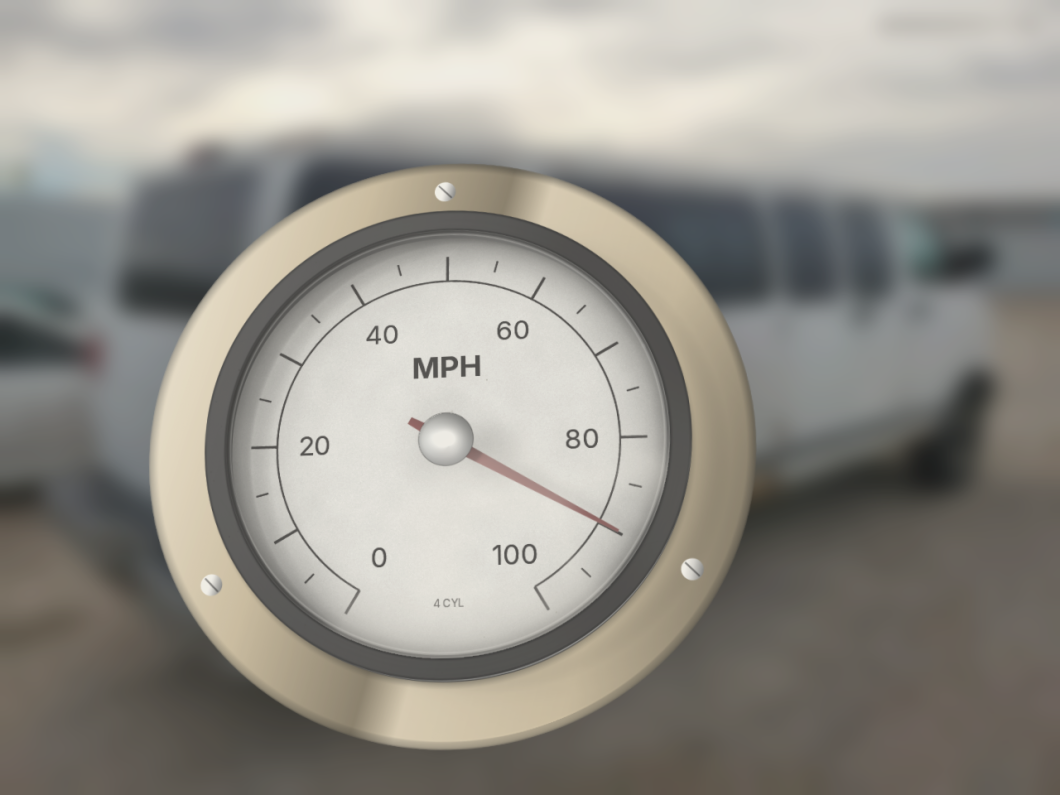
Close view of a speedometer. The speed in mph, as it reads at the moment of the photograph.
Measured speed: 90 mph
